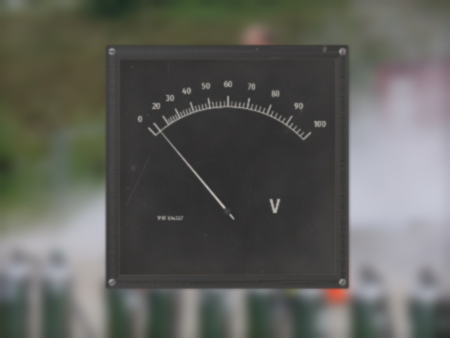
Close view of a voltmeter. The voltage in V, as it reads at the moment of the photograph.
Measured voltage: 10 V
